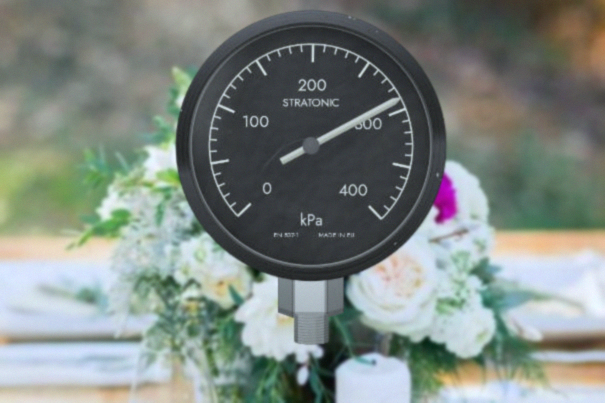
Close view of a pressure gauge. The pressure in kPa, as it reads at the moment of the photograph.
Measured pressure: 290 kPa
